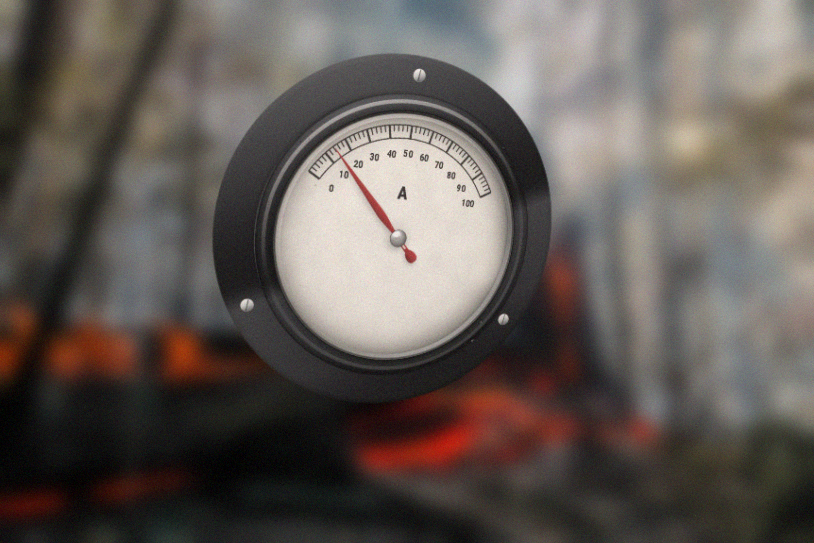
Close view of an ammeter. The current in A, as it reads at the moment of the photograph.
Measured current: 14 A
